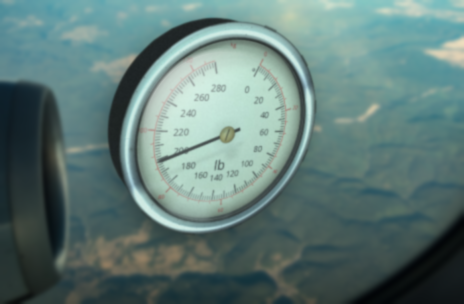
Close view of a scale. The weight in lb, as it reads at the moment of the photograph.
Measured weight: 200 lb
